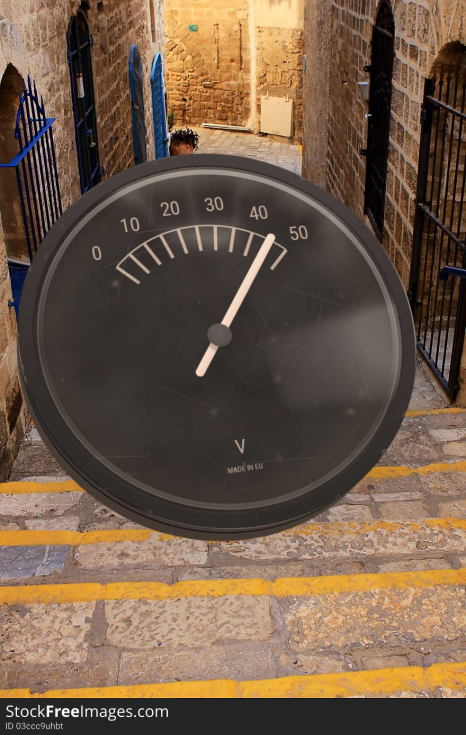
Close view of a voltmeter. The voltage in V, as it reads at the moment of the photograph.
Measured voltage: 45 V
